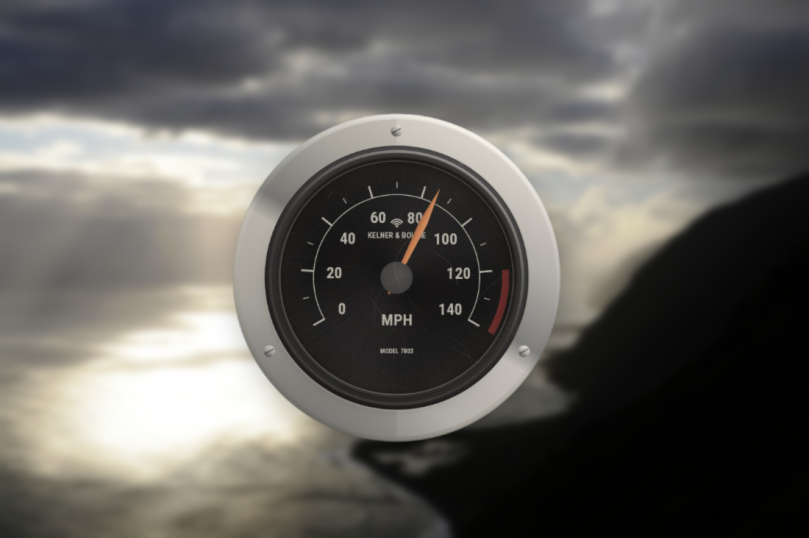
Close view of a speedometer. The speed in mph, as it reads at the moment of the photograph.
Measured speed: 85 mph
